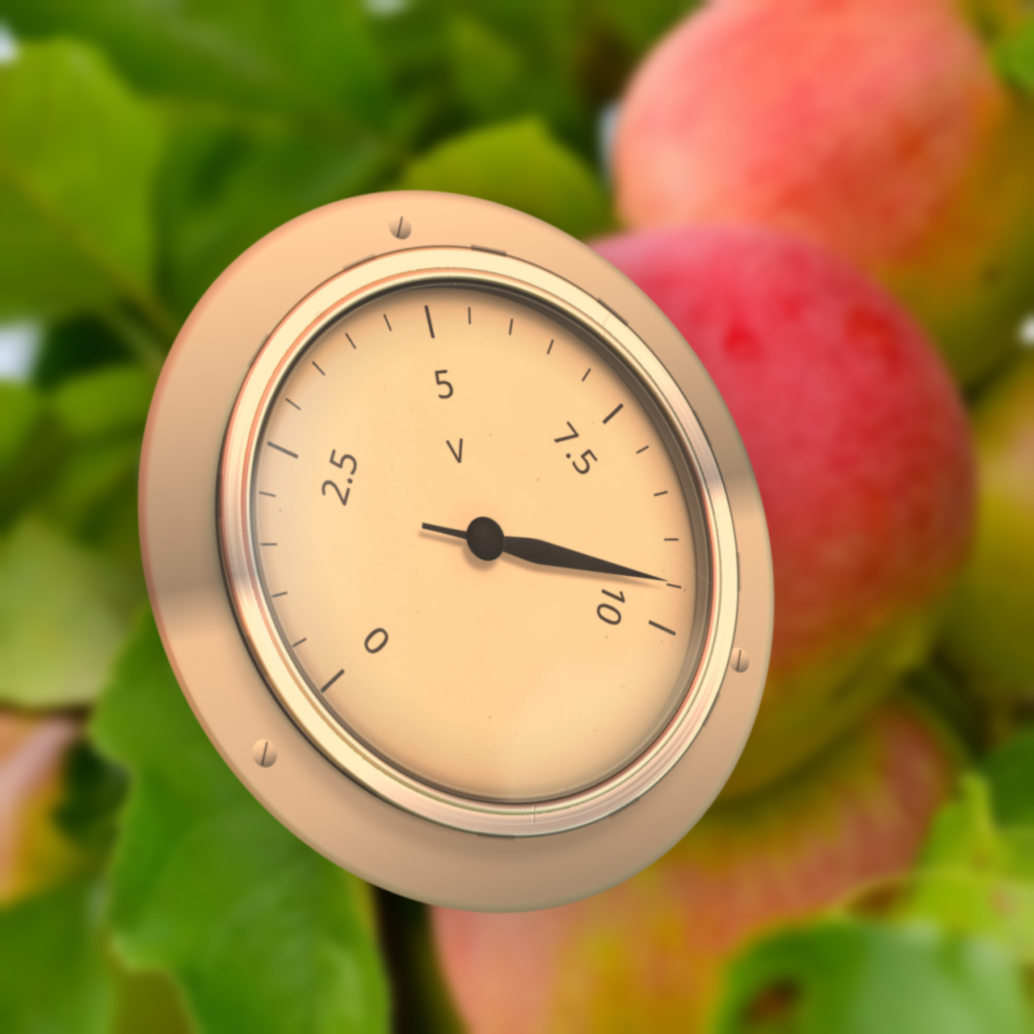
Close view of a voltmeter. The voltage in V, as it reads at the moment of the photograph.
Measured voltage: 9.5 V
